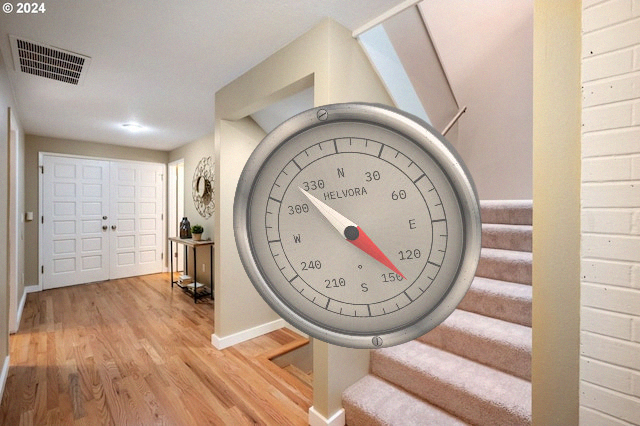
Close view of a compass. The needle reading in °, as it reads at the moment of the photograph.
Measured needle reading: 140 °
